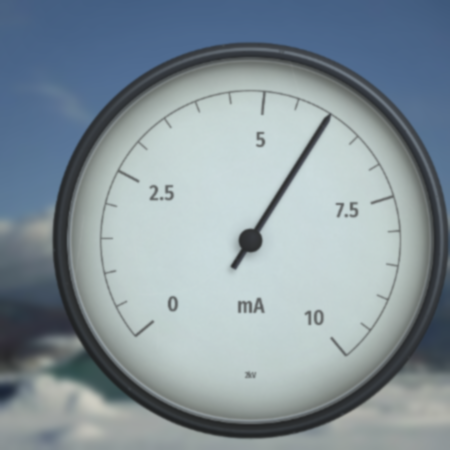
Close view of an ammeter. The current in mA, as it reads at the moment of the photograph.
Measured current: 6 mA
